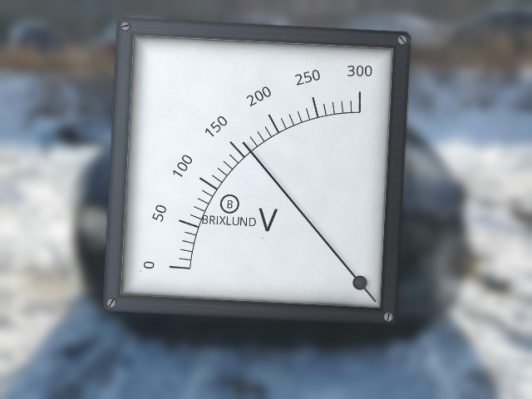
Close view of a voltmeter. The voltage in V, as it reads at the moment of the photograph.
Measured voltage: 160 V
